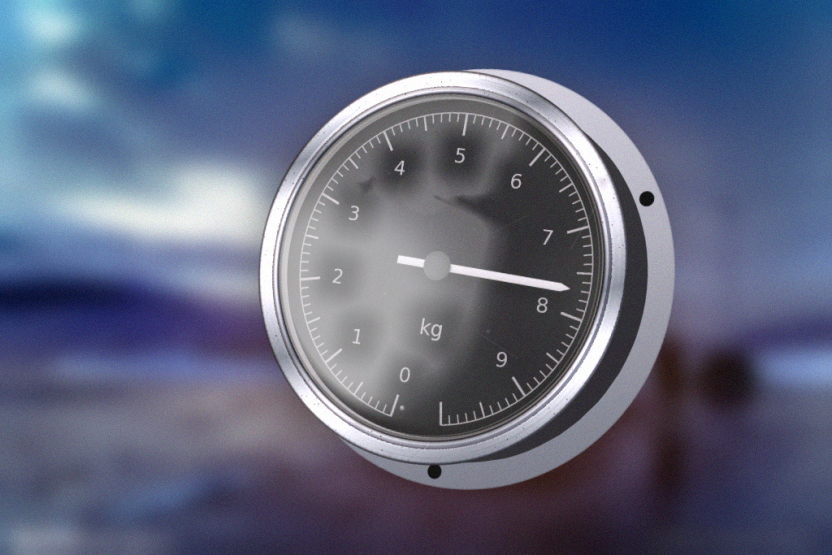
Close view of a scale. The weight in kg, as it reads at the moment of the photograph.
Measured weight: 7.7 kg
